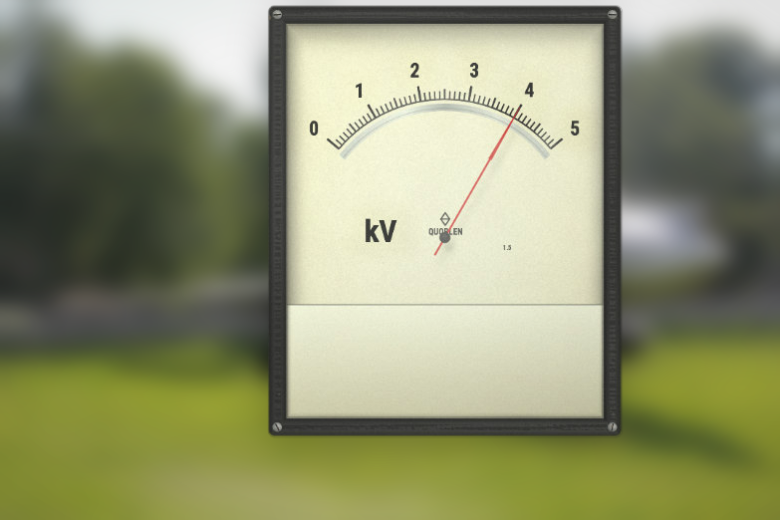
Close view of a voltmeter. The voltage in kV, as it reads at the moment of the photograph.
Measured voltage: 4 kV
